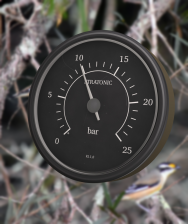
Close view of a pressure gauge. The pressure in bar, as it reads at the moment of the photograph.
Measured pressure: 10 bar
